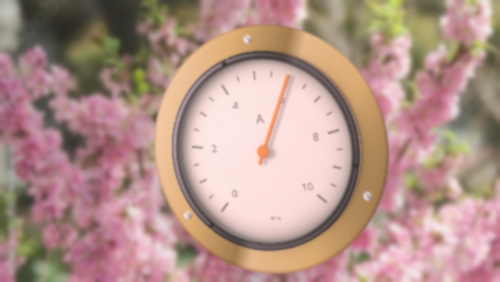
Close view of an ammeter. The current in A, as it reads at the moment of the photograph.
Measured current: 6 A
